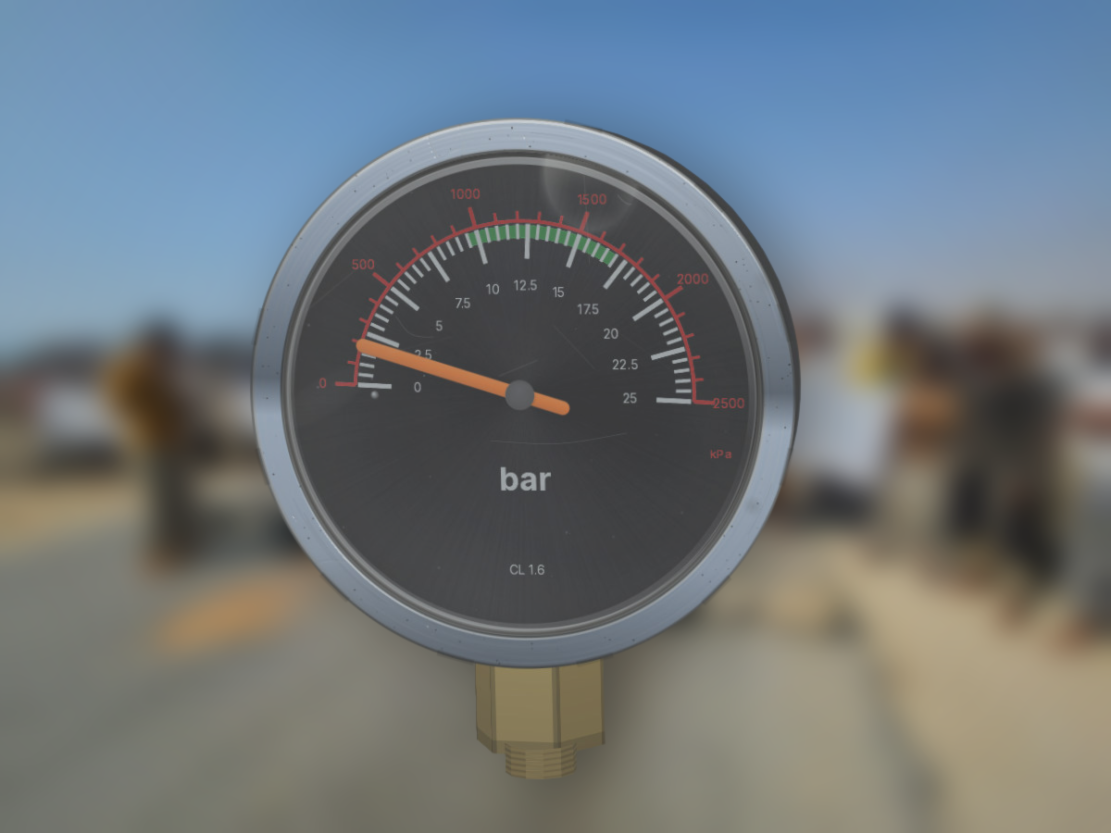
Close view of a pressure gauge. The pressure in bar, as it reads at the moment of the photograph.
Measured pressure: 2 bar
